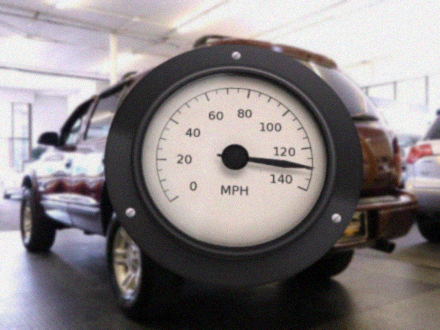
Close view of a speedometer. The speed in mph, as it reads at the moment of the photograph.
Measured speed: 130 mph
